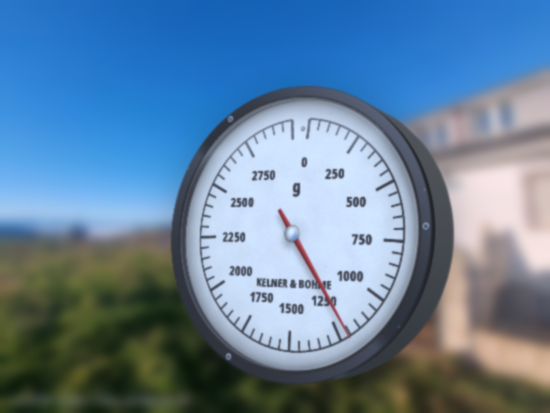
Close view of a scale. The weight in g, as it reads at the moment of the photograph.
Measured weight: 1200 g
